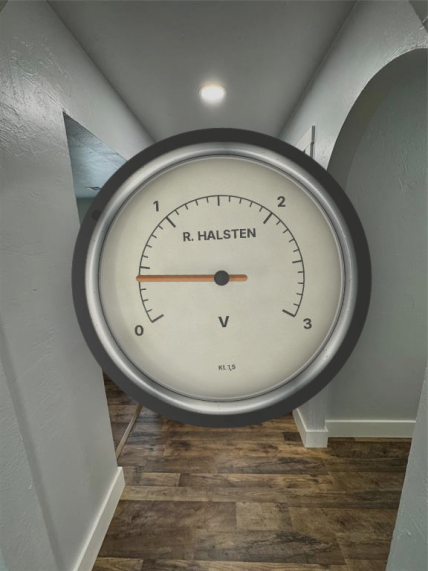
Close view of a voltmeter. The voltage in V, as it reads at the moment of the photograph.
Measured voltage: 0.4 V
